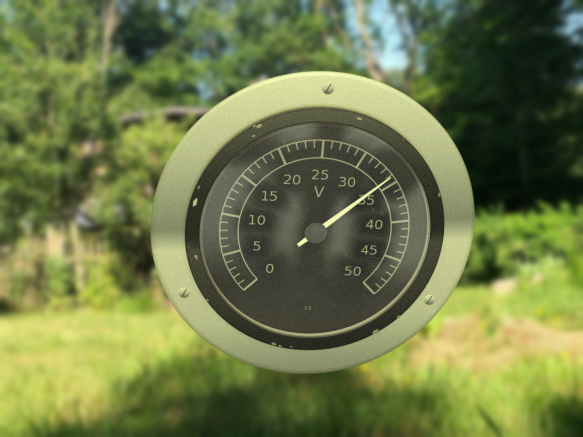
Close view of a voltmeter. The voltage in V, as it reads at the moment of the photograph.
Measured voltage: 34 V
